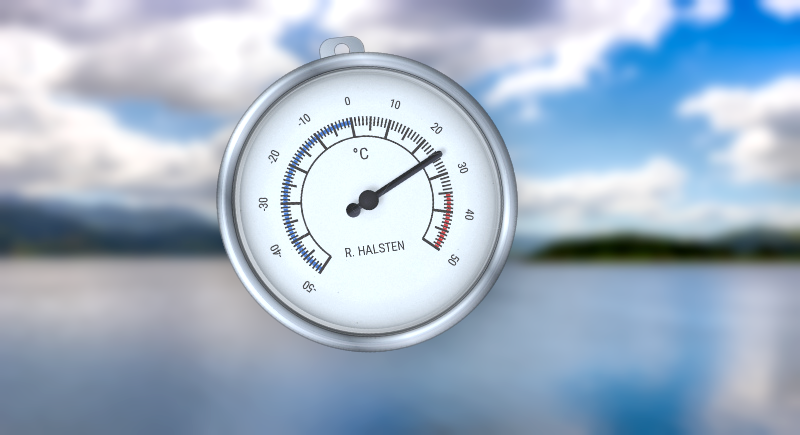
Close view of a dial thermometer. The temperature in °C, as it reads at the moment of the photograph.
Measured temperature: 25 °C
